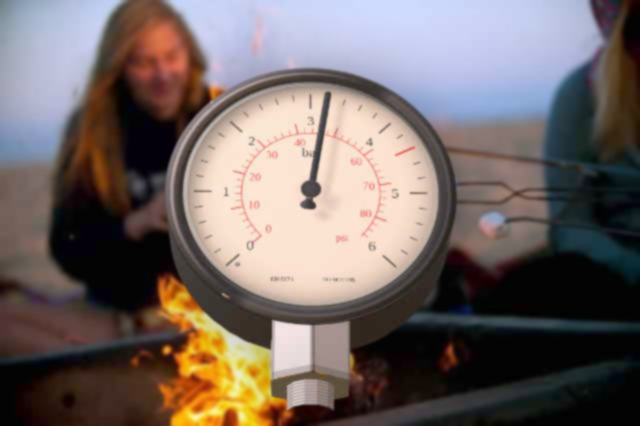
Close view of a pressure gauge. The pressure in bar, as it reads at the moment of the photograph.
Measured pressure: 3.2 bar
